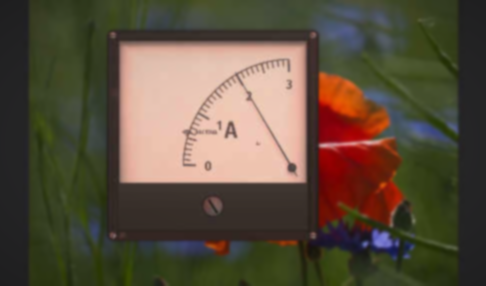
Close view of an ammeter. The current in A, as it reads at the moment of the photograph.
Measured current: 2 A
